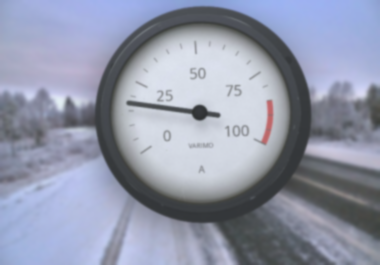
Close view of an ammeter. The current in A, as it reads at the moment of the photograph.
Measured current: 17.5 A
